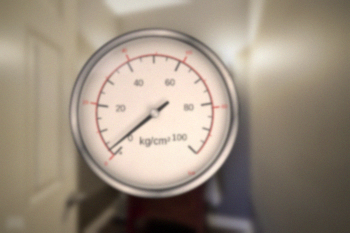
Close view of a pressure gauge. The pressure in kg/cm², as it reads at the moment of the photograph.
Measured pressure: 2.5 kg/cm²
